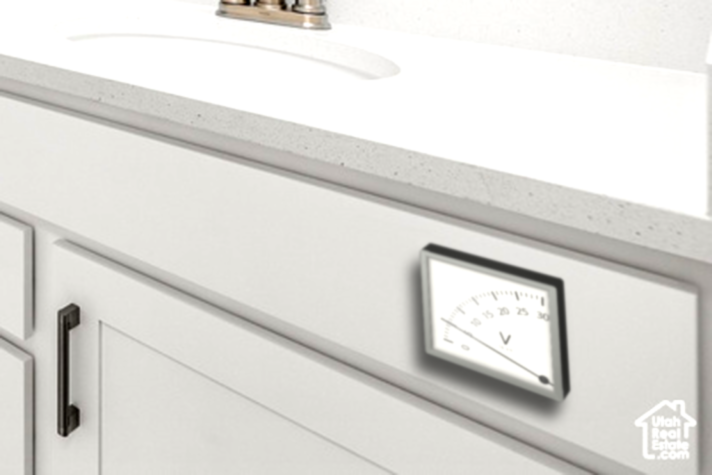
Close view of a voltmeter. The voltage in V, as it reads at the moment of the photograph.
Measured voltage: 5 V
